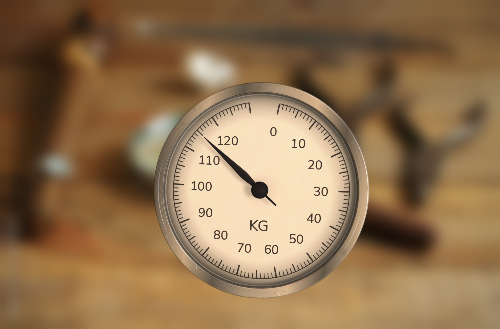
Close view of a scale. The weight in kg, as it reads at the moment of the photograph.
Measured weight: 115 kg
